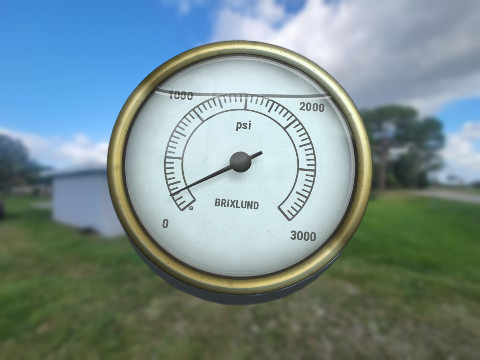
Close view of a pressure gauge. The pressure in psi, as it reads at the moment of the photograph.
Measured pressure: 150 psi
